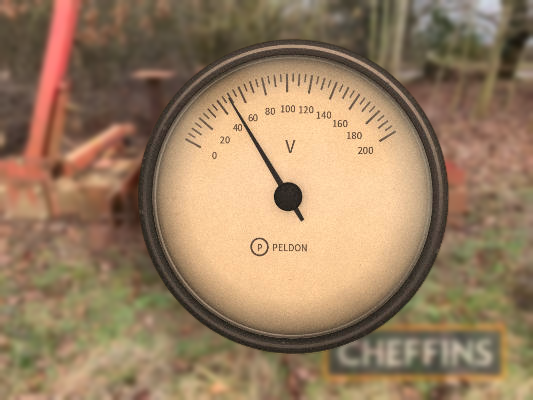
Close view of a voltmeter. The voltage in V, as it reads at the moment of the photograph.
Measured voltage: 50 V
